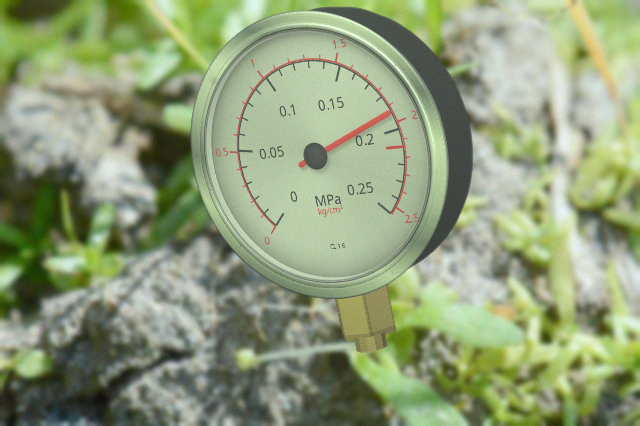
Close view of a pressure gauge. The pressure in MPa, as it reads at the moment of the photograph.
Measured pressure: 0.19 MPa
